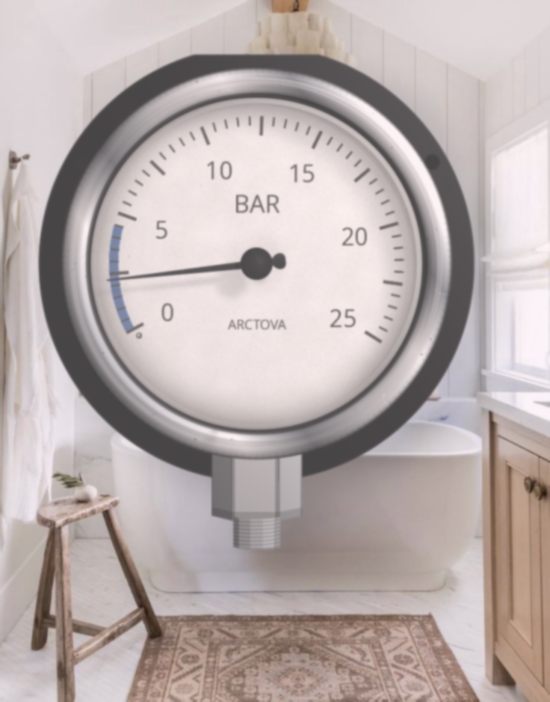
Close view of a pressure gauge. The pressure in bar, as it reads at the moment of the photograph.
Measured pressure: 2.25 bar
